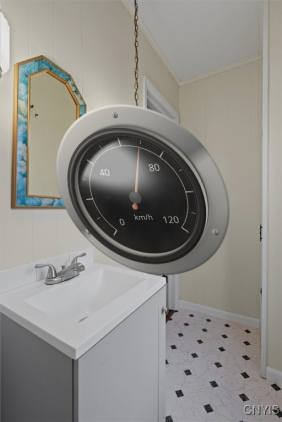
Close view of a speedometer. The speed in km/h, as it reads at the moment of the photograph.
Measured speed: 70 km/h
